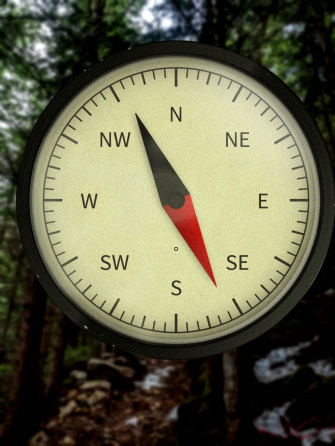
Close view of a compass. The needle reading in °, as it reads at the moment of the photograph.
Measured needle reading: 155 °
